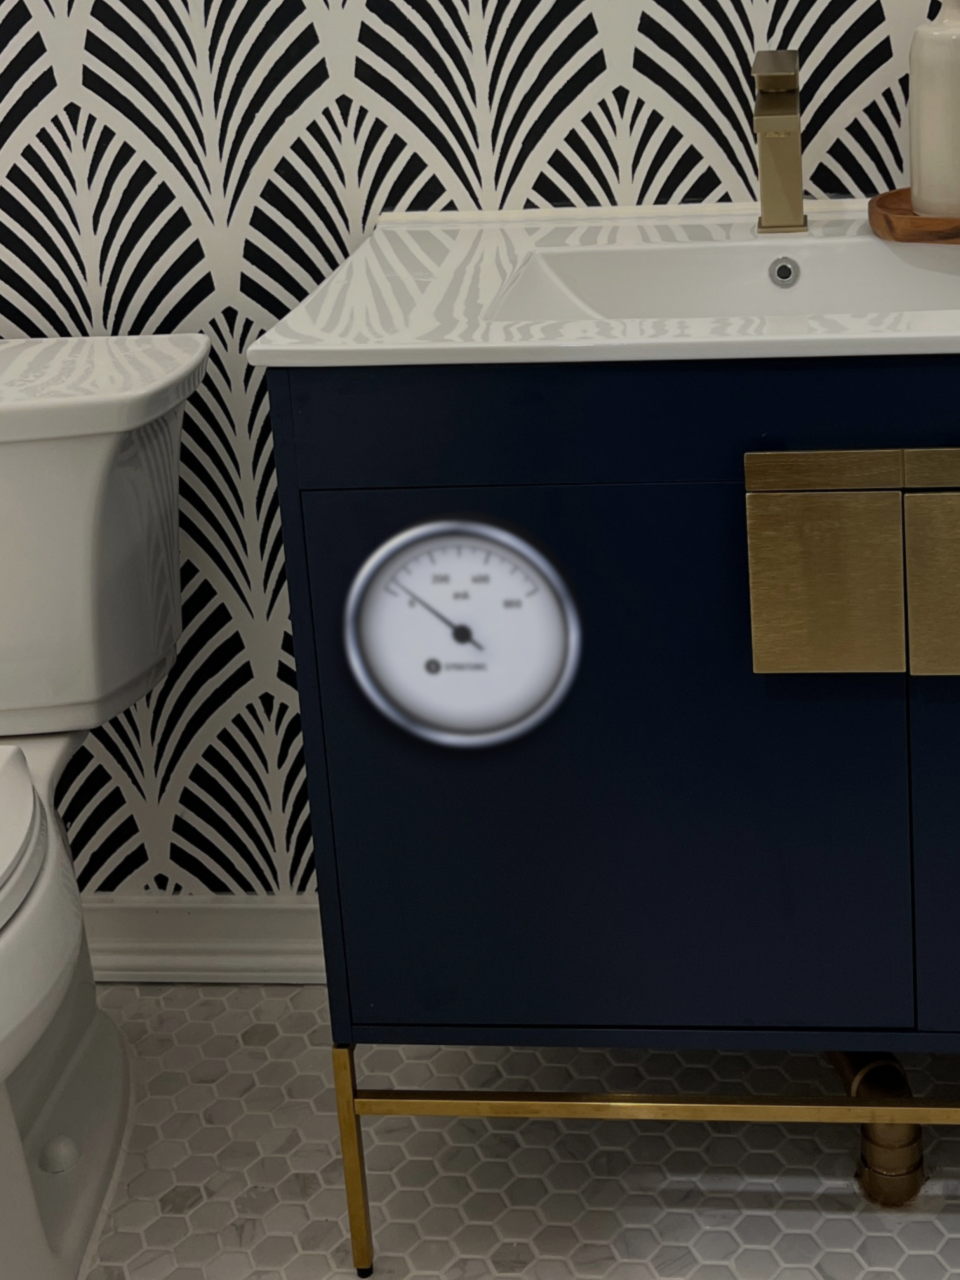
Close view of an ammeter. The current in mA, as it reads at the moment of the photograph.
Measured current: 50 mA
